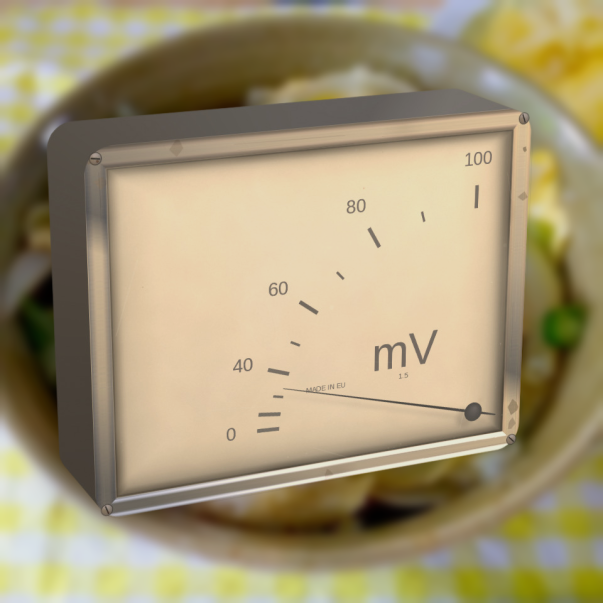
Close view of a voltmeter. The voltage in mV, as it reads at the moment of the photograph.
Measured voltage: 35 mV
